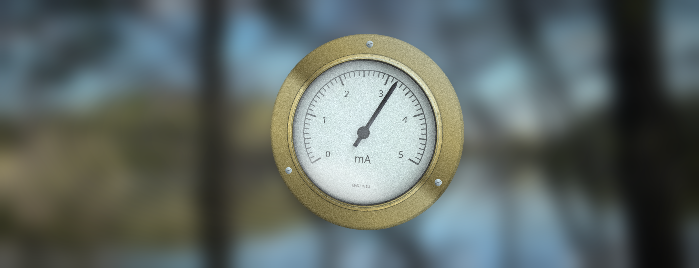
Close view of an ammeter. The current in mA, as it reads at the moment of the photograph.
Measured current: 3.2 mA
